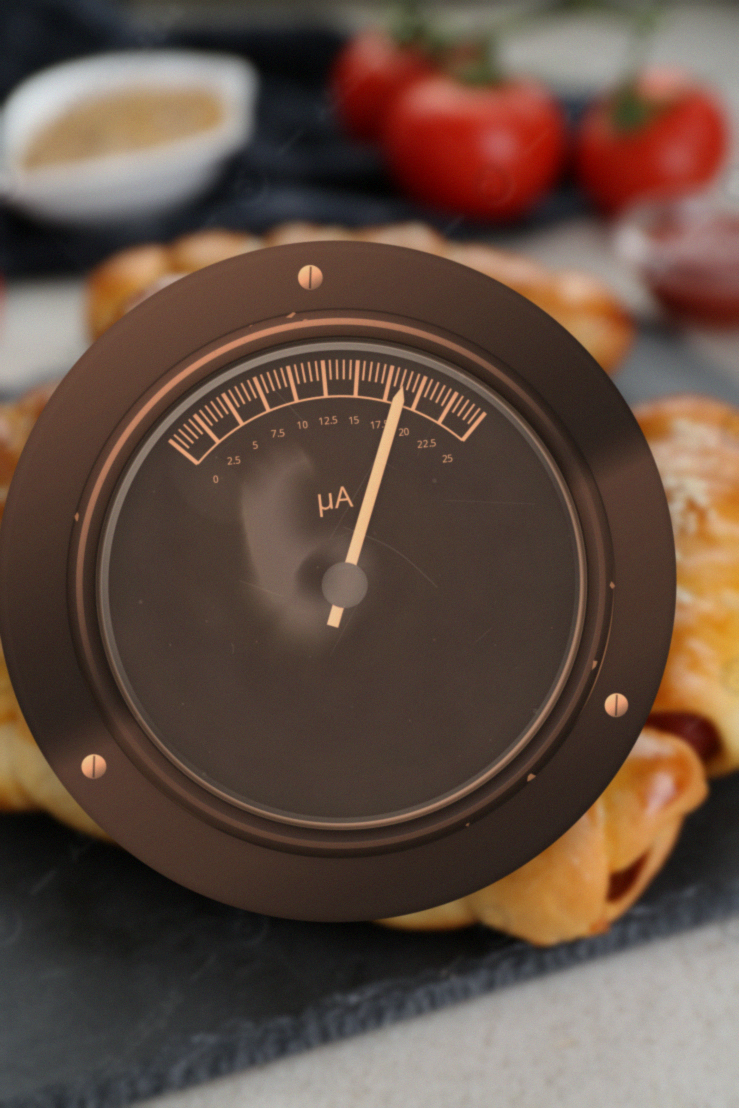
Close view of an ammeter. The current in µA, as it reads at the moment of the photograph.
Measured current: 18.5 µA
